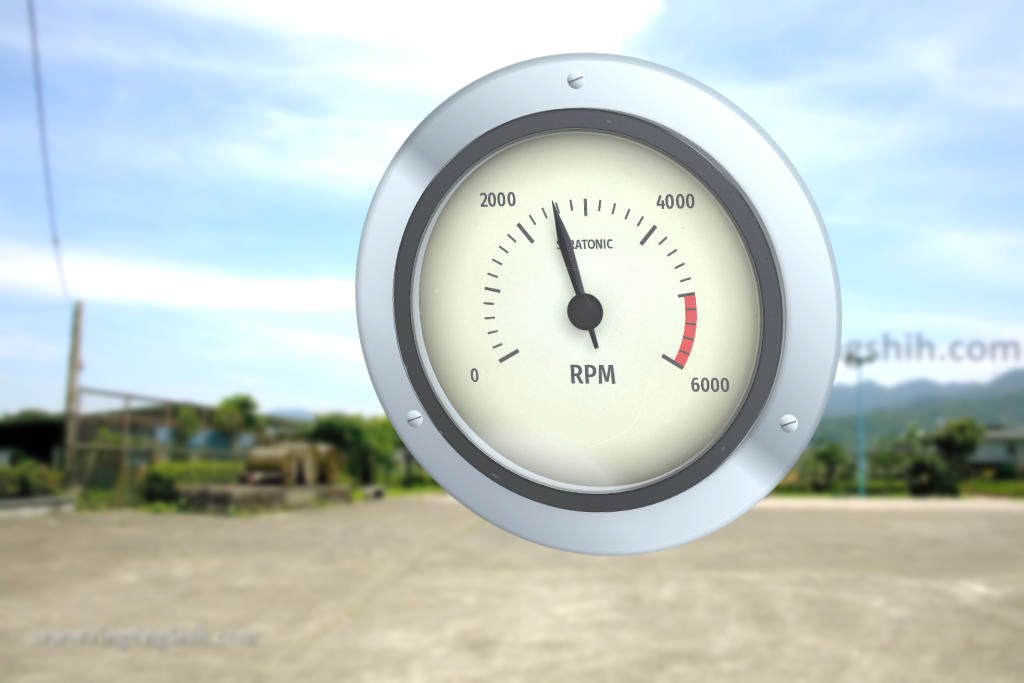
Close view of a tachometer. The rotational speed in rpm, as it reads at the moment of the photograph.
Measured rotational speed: 2600 rpm
